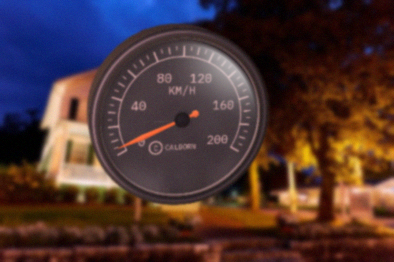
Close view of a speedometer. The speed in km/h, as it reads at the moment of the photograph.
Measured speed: 5 km/h
